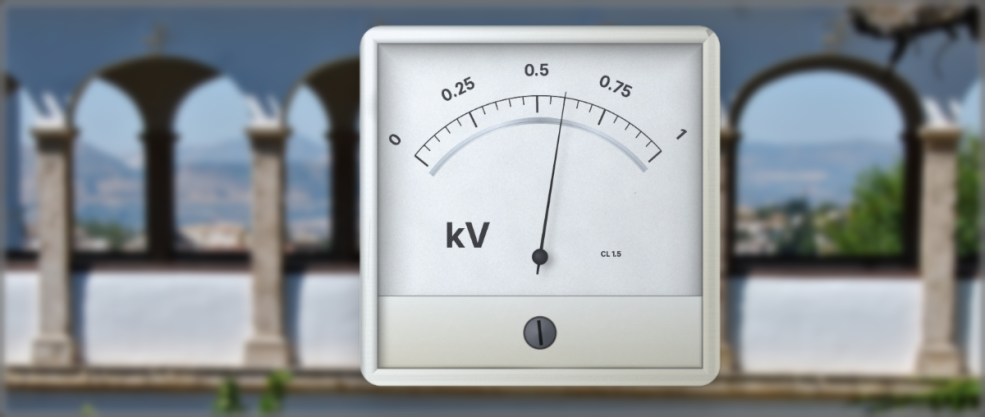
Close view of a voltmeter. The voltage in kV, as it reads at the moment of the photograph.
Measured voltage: 0.6 kV
